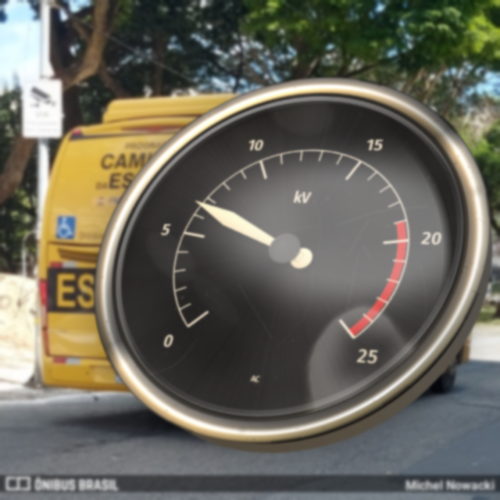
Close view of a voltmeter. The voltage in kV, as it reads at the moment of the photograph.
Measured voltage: 6.5 kV
